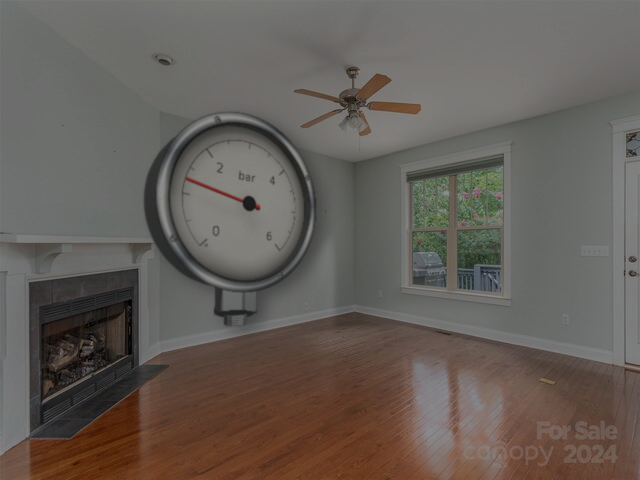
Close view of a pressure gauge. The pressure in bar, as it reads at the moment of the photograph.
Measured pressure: 1.25 bar
